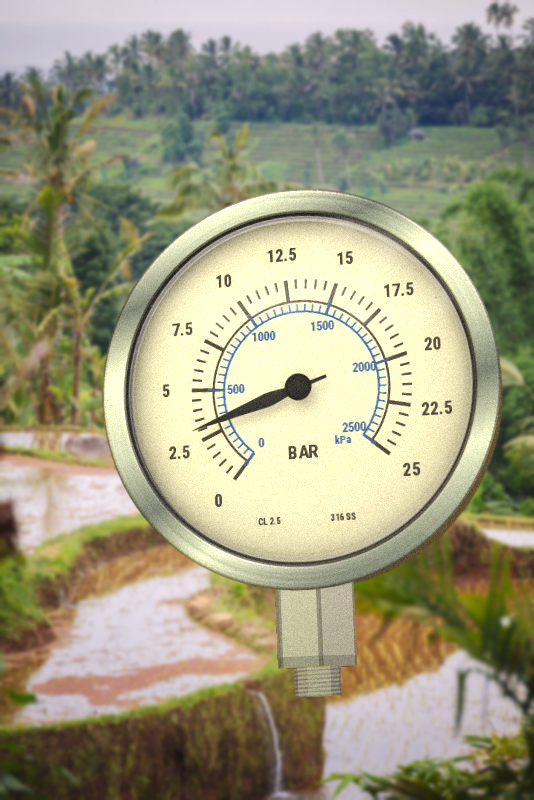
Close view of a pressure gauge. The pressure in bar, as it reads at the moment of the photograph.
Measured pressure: 3 bar
